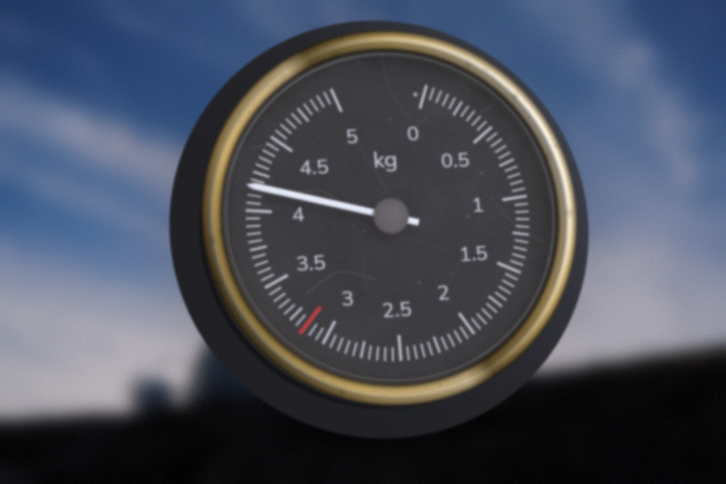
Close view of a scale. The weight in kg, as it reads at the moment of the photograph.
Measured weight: 4.15 kg
